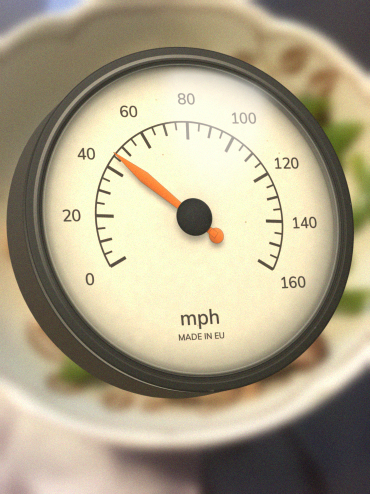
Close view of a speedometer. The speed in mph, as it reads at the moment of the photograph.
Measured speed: 45 mph
